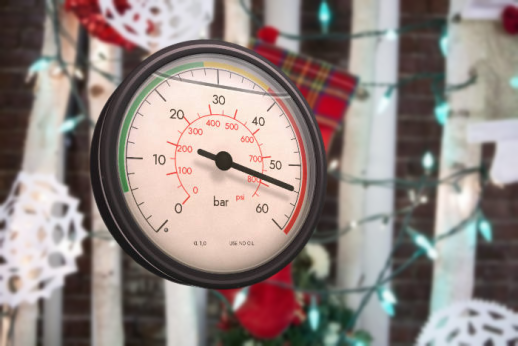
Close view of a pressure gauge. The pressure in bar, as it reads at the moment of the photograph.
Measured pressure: 54 bar
